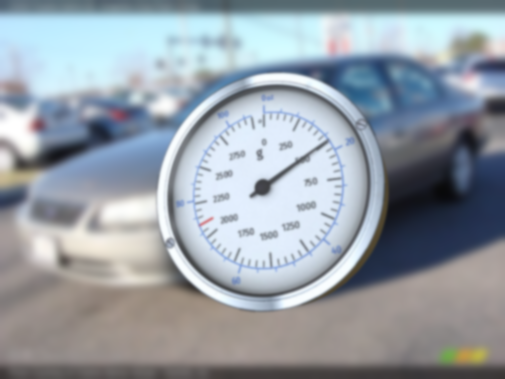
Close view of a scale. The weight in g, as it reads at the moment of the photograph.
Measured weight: 500 g
